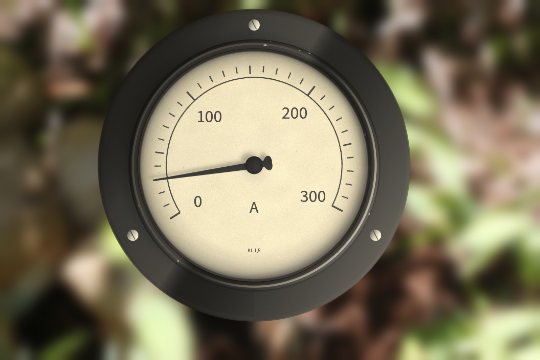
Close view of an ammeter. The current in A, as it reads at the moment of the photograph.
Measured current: 30 A
